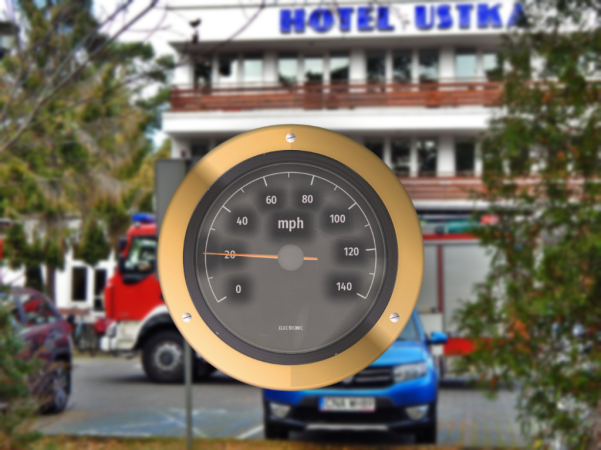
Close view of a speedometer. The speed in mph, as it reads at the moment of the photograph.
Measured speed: 20 mph
